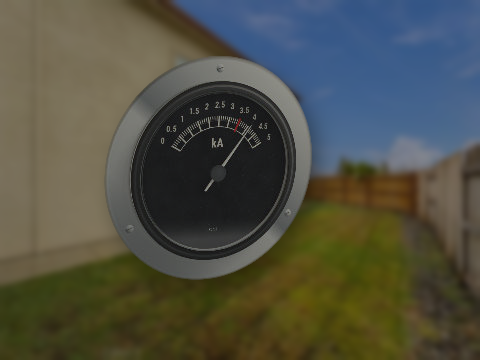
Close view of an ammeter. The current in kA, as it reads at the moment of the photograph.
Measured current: 4 kA
